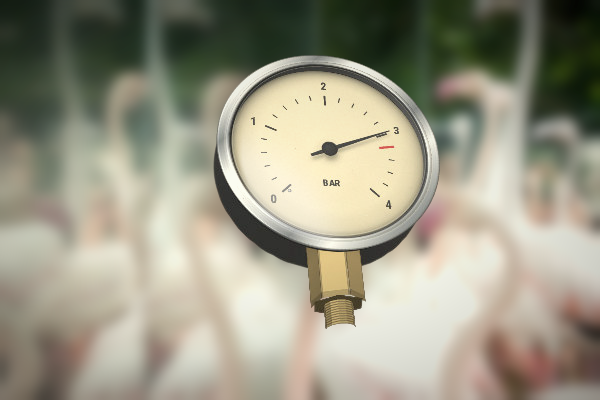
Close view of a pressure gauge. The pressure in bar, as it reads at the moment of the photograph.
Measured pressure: 3 bar
